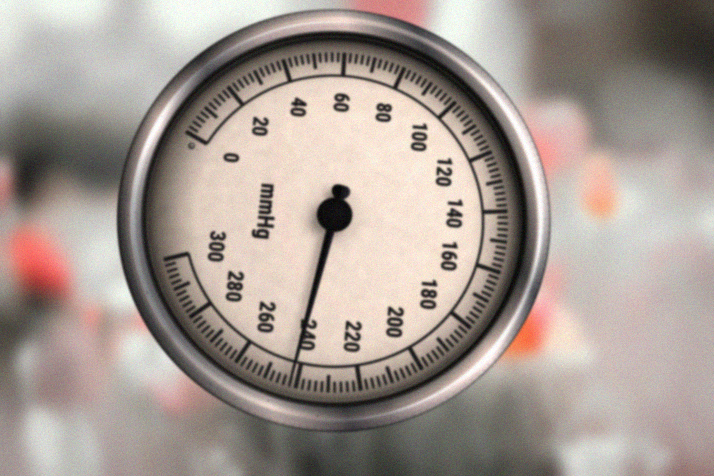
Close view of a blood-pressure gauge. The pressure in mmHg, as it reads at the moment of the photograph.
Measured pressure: 242 mmHg
